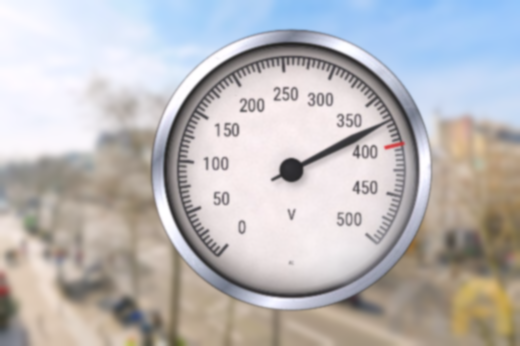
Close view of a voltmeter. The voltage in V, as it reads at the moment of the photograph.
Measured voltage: 375 V
